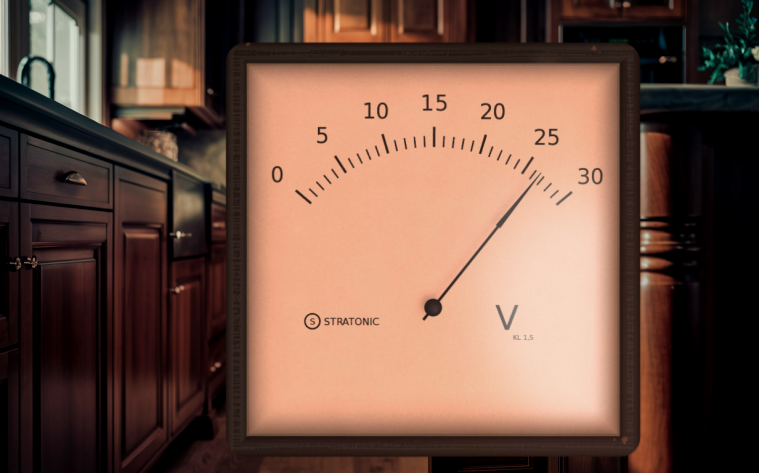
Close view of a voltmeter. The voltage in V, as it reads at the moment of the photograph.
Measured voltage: 26.5 V
